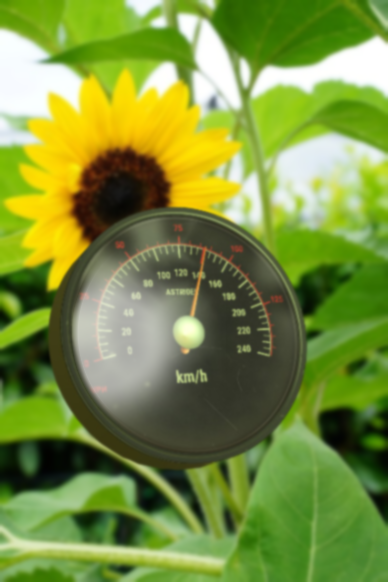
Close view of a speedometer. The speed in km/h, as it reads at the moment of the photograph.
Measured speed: 140 km/h
